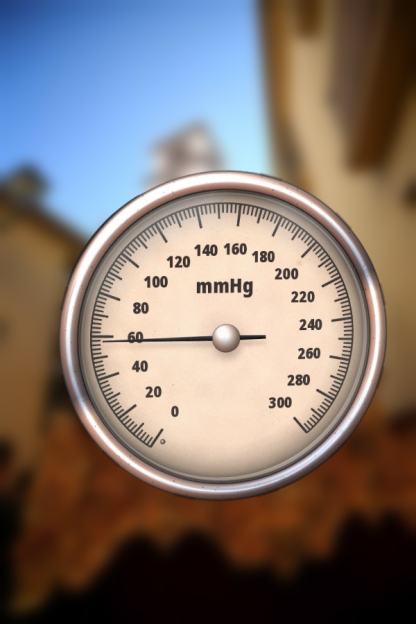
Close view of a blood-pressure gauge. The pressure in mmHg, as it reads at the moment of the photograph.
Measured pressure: 58 mmHg
